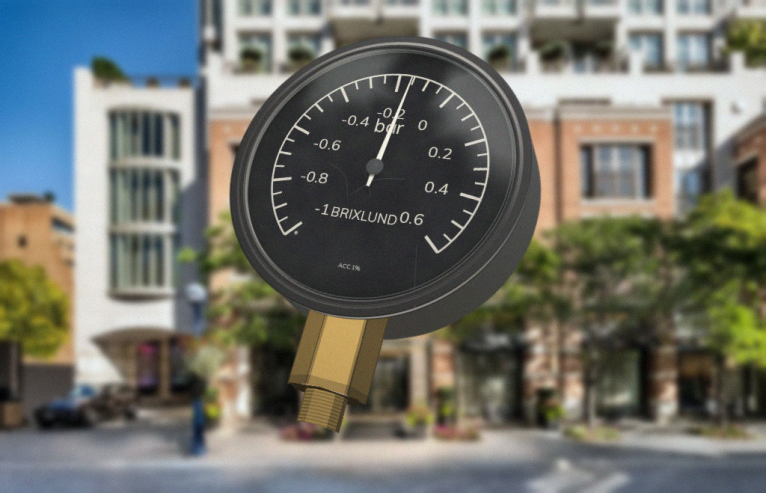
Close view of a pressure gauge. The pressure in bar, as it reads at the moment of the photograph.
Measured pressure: -0.15 bar
